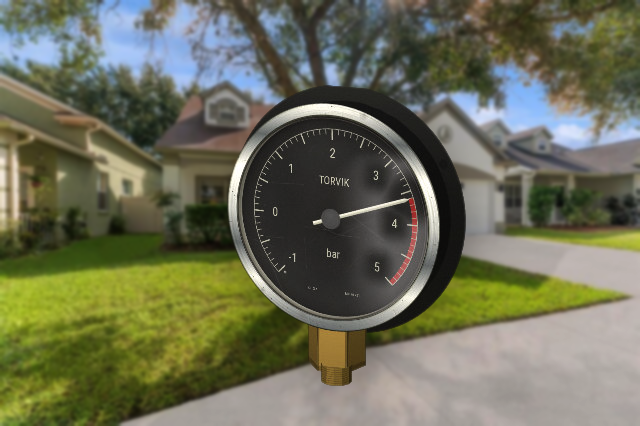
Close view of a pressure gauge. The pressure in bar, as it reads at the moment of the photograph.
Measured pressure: 3.6 bar
